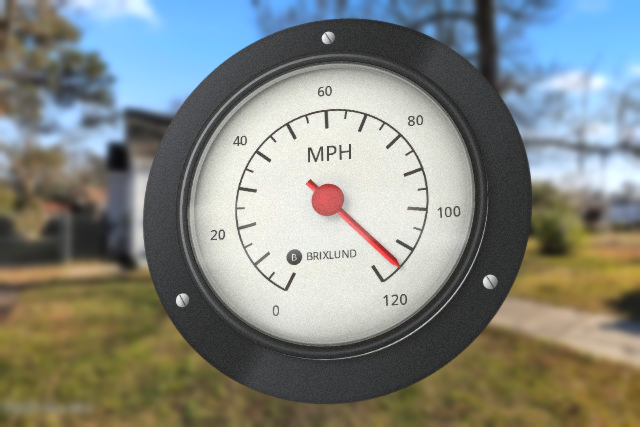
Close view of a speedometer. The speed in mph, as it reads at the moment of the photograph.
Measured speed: 115 mph
